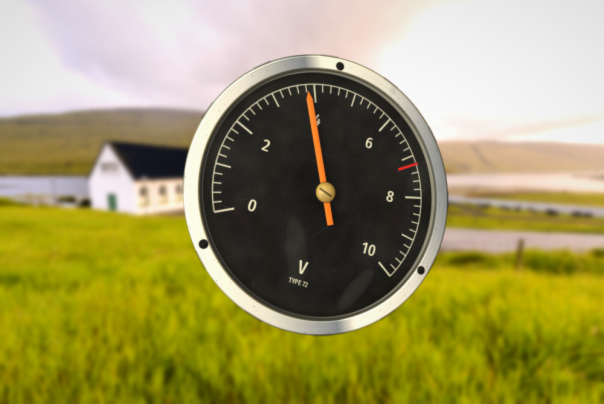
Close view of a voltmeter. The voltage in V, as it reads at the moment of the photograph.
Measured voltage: 3.8 V
